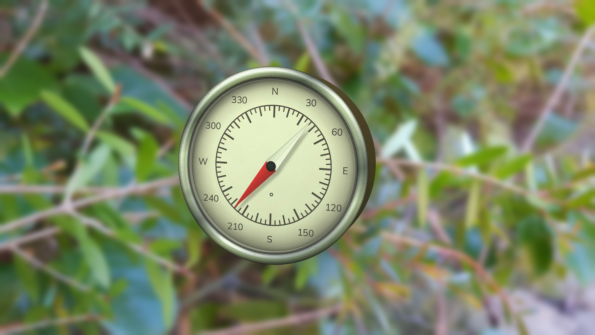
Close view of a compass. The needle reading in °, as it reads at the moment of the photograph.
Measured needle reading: 220 °
